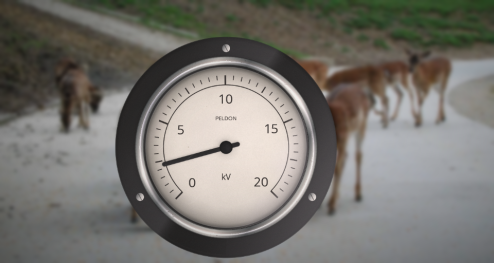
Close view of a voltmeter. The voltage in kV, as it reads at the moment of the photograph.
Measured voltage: 2.25 kV
